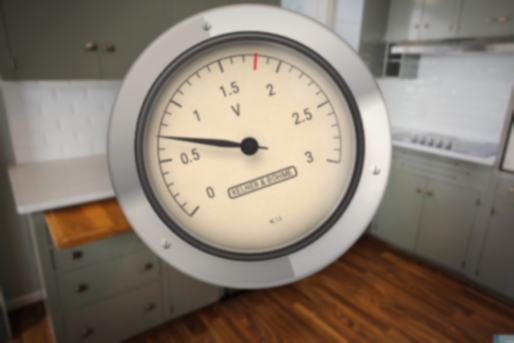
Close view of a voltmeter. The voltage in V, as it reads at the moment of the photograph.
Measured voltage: 0.7 V
